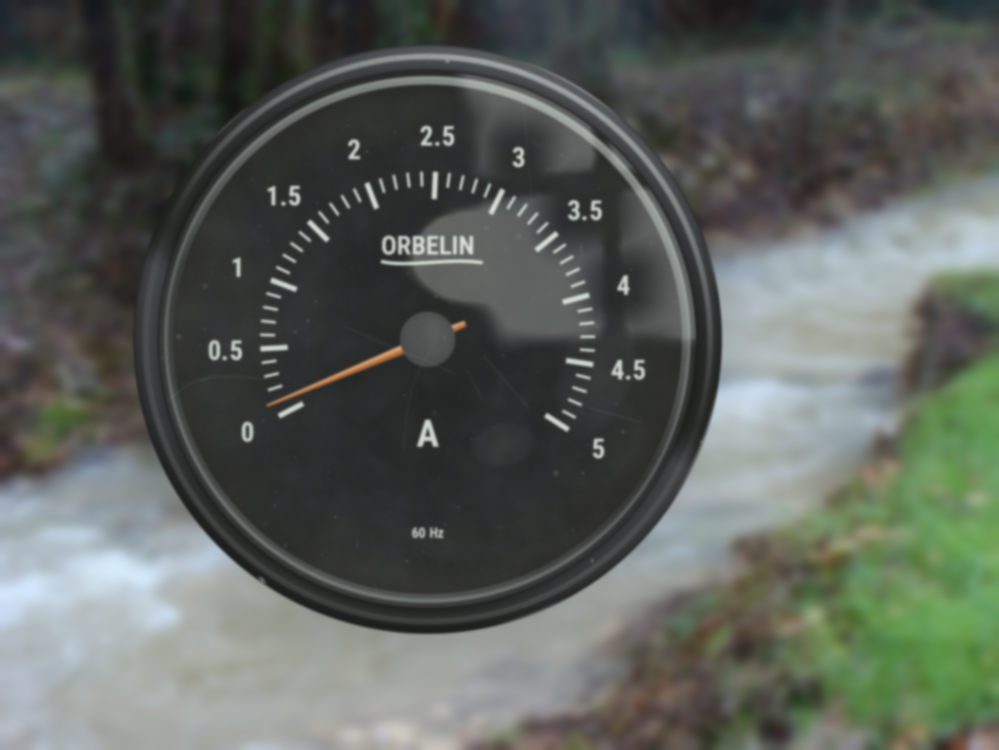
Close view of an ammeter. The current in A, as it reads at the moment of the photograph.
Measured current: 0.1 A
